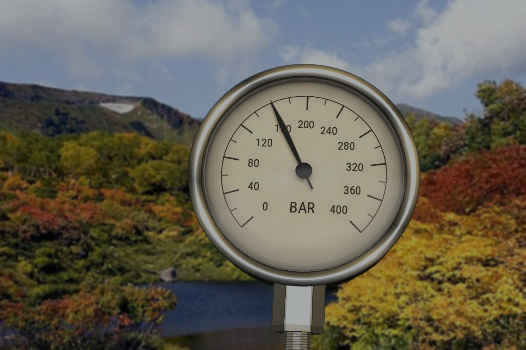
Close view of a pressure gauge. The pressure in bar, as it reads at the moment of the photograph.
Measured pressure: 160 bar
